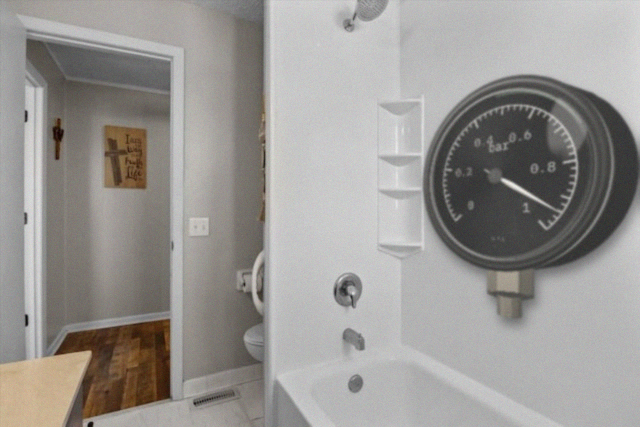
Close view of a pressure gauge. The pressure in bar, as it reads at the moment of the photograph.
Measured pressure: 0.94 bar
